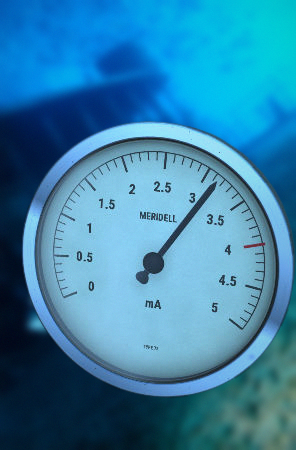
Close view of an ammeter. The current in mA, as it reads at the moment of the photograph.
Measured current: 3.15 mA
